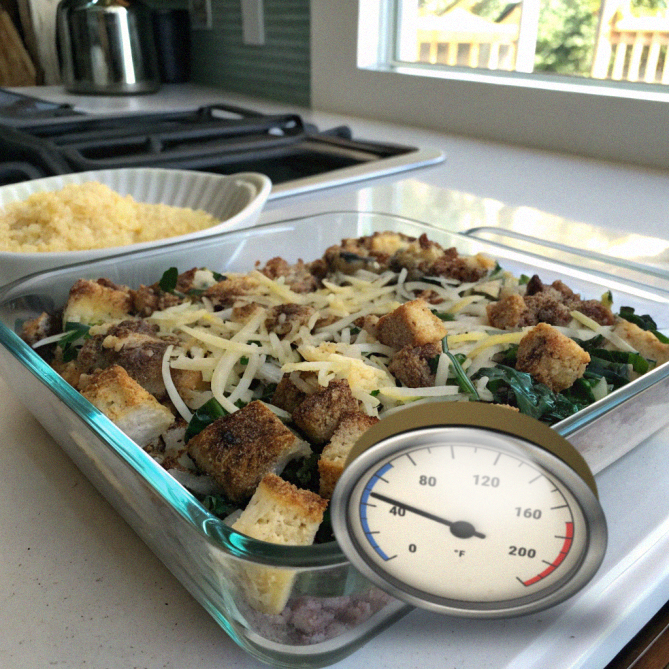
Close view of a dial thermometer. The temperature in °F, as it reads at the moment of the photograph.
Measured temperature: 50 °F
